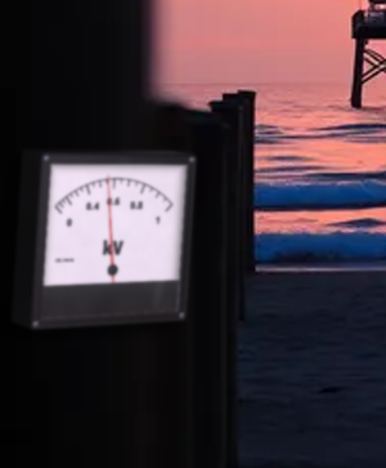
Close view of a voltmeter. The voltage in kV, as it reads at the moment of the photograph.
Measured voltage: 0.55 kV
